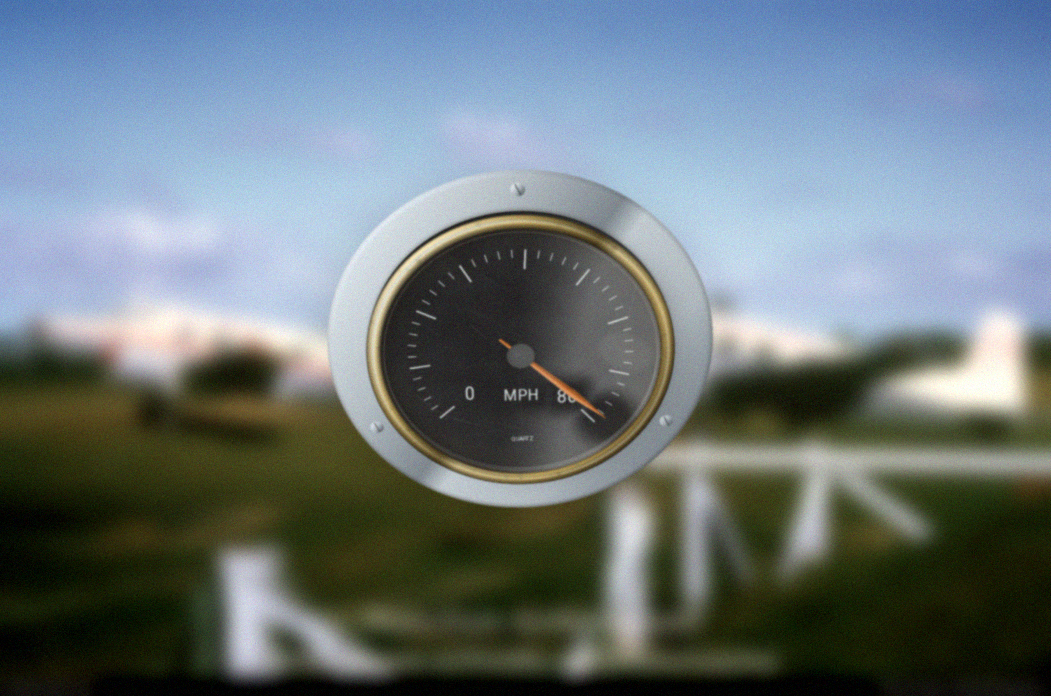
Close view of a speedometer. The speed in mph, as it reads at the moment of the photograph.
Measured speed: 78 mph
